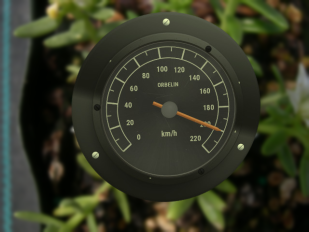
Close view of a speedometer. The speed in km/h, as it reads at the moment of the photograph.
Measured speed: 200 km/h
